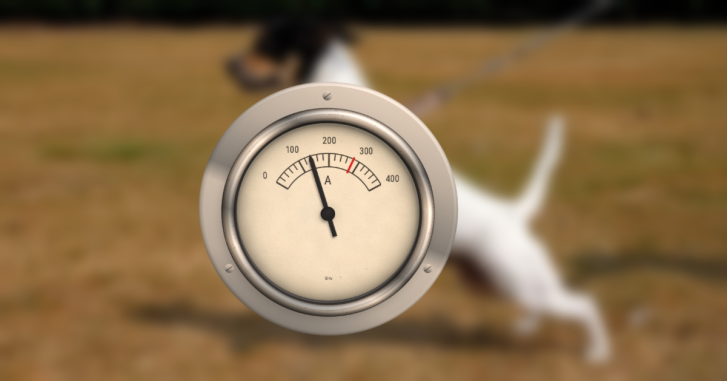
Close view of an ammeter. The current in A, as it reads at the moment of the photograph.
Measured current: 140 A
